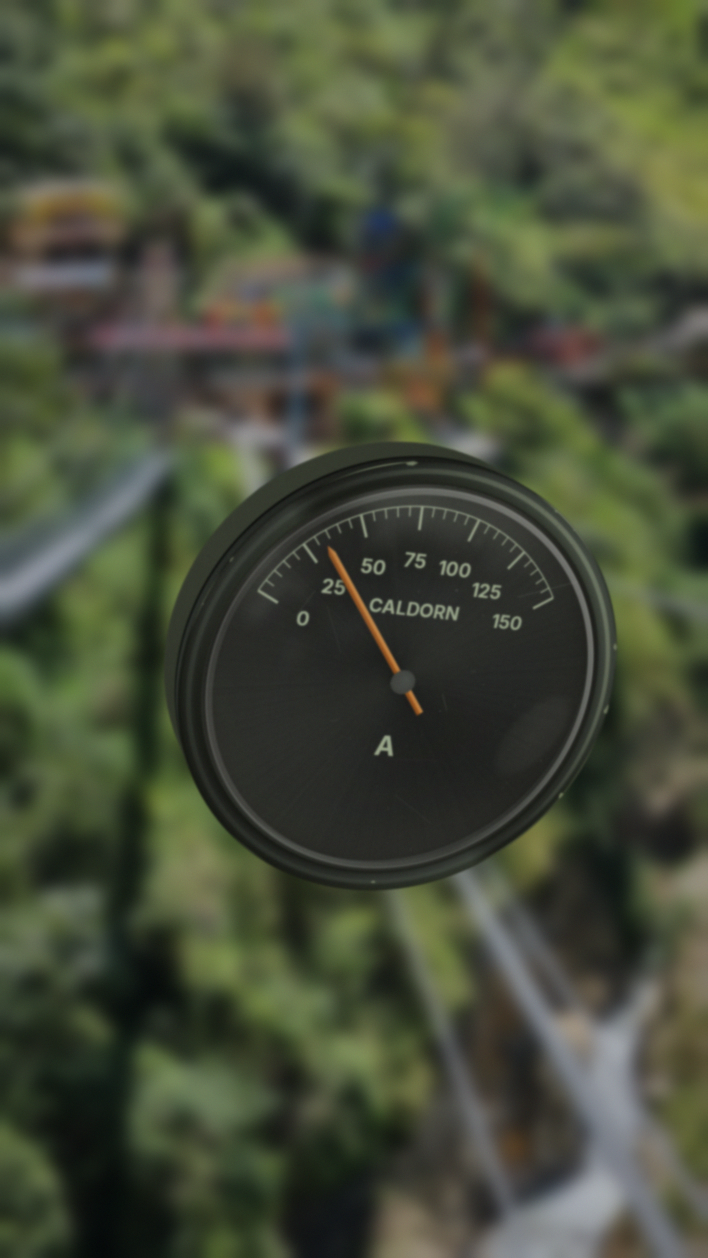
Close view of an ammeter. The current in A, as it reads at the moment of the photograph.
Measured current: 32.5 A
